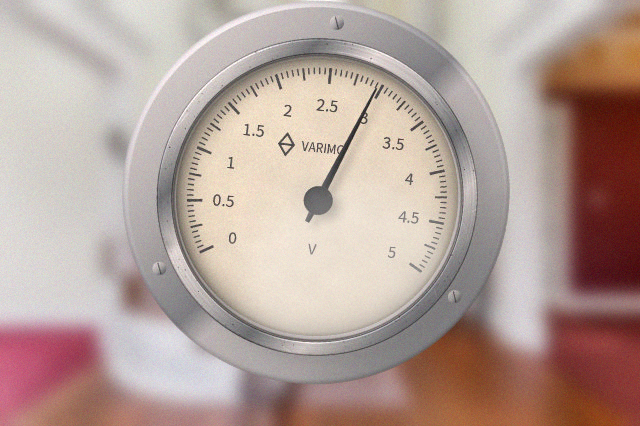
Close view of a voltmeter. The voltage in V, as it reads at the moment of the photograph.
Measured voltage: 2.95 V
